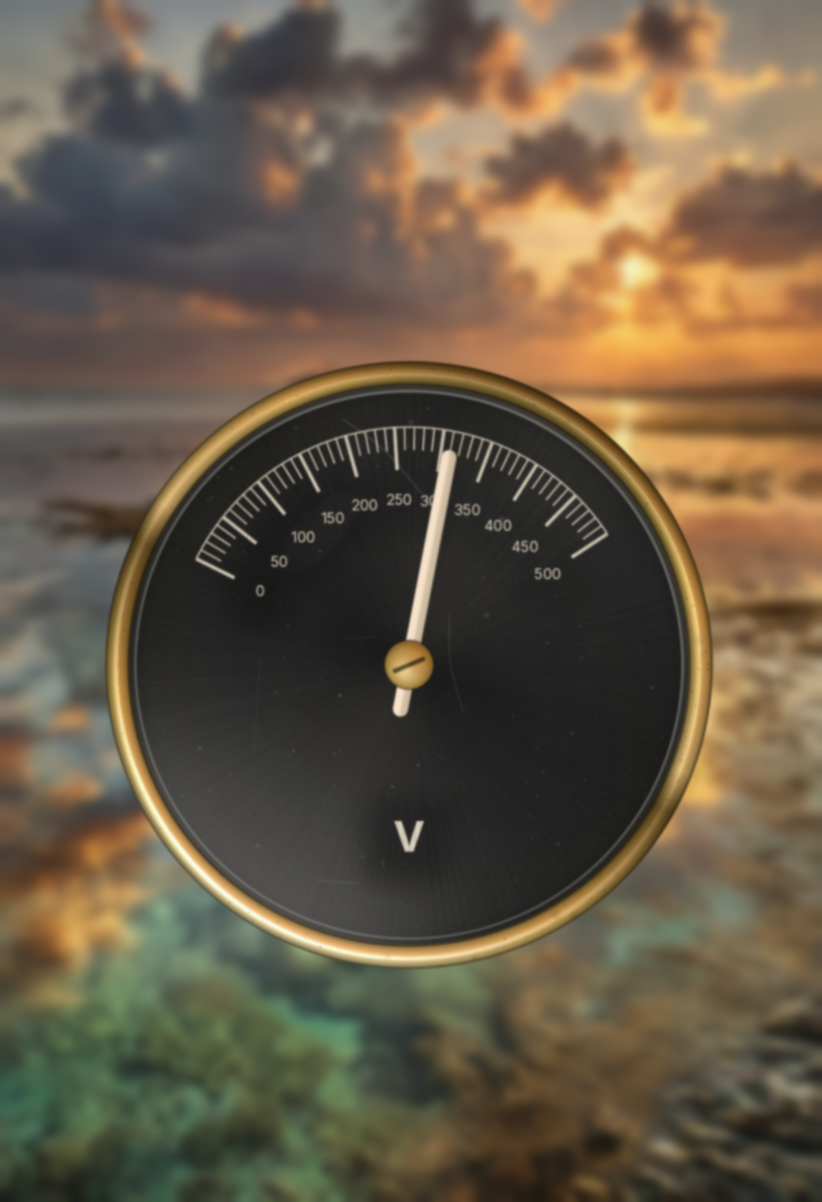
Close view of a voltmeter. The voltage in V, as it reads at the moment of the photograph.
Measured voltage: 310 V
